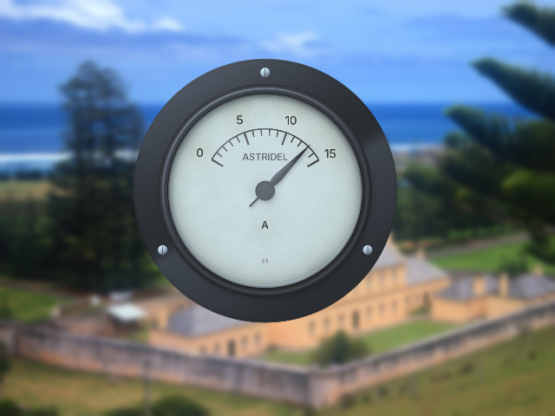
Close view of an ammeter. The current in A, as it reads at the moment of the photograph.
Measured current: 13 A
